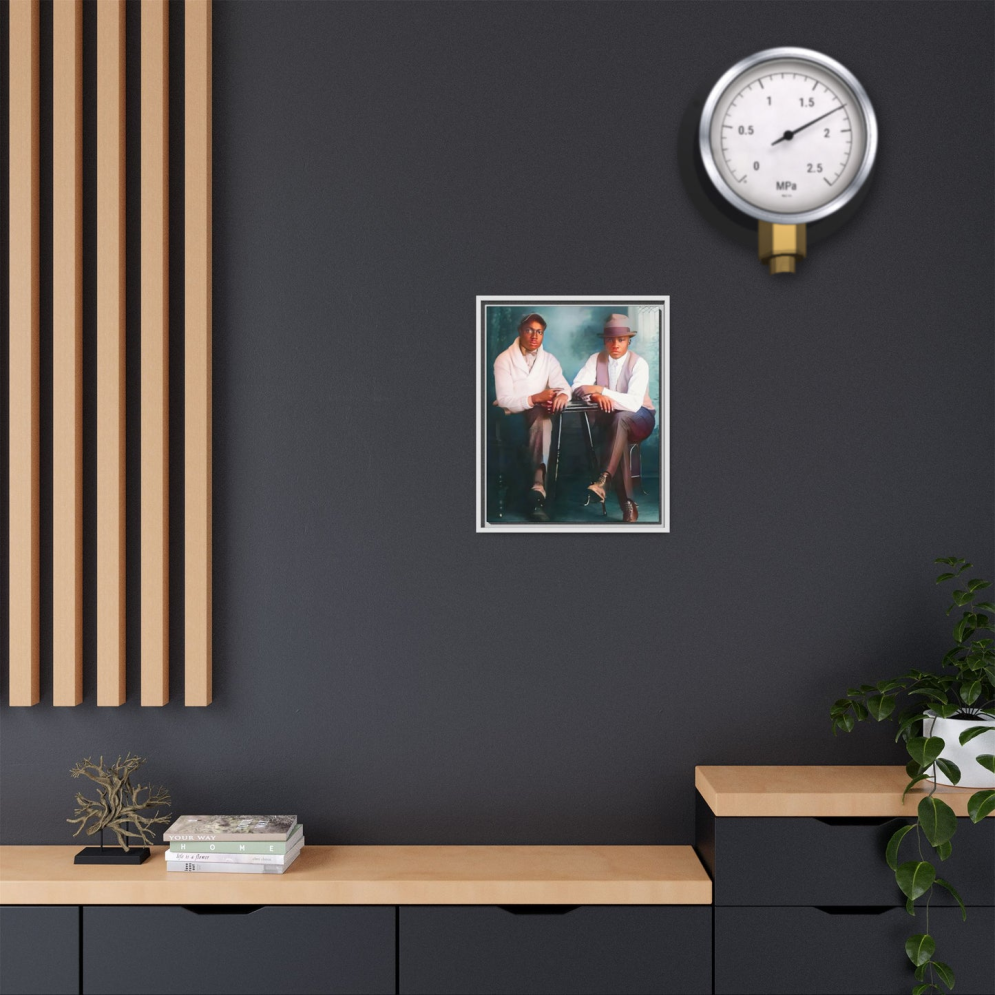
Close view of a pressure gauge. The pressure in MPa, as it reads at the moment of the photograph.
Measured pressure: 1.8 MPa
